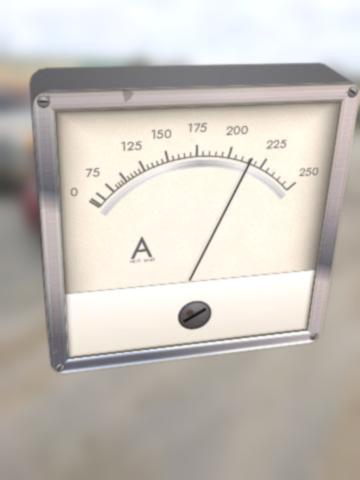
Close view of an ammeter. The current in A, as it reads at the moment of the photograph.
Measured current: 215 A
